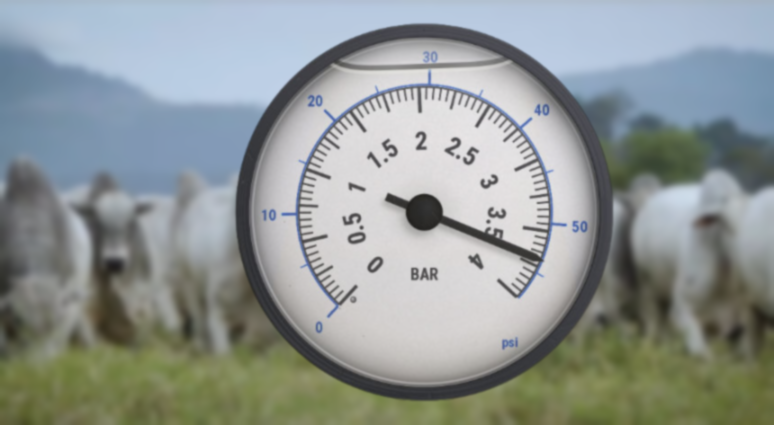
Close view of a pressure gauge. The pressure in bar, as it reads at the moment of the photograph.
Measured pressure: 3.7 bar
